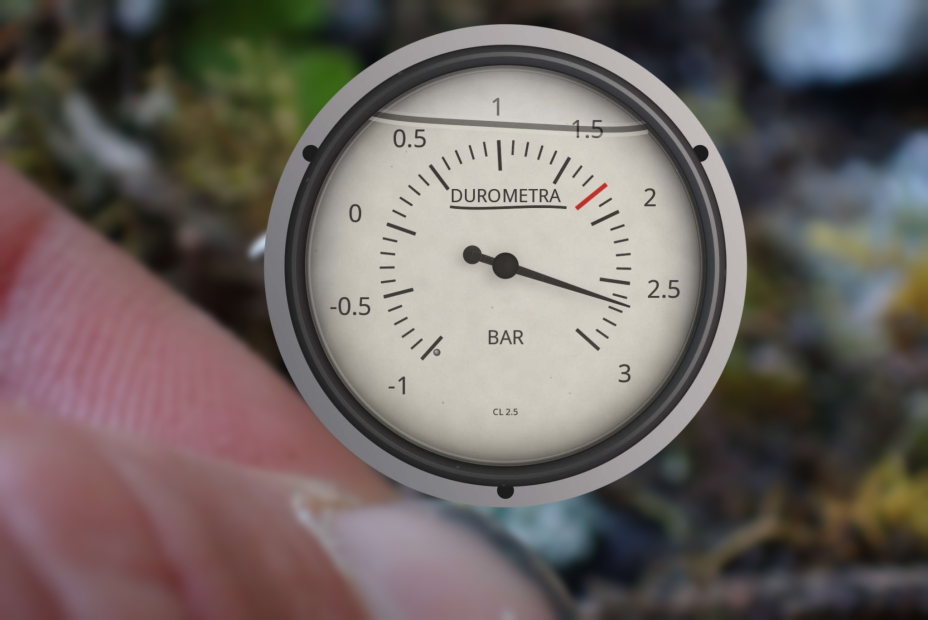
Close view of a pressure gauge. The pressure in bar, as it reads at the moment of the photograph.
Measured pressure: 2.65 bar
